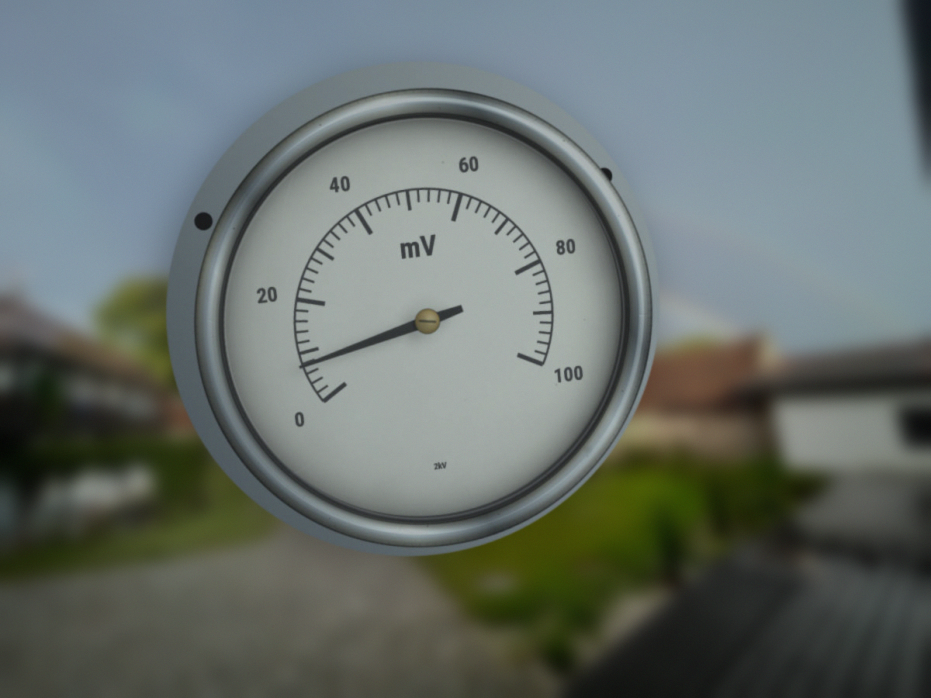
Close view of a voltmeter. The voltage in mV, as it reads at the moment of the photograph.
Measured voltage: 8 mV
